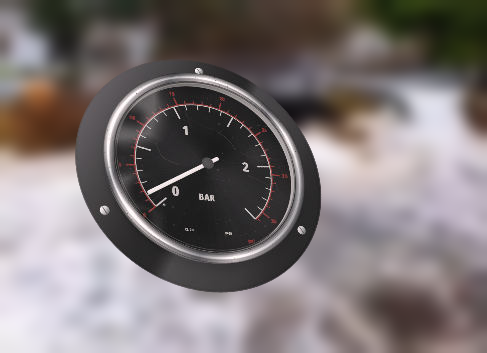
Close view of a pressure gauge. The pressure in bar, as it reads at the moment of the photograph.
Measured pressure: 0.1 bar
